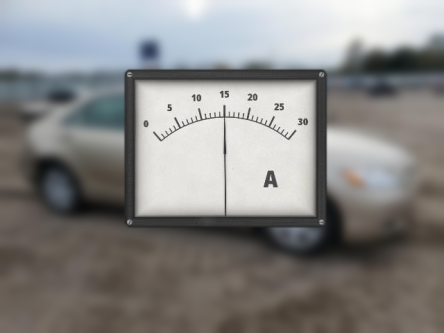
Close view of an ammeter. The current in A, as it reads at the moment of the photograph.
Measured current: 15 A
